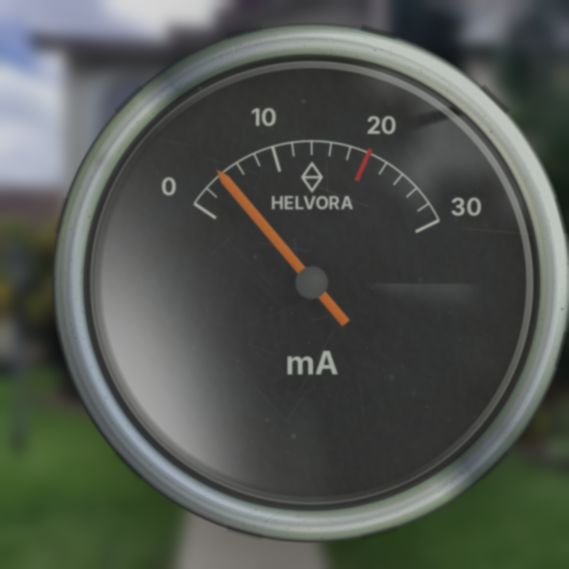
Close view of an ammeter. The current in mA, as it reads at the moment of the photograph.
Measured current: 4 mA
